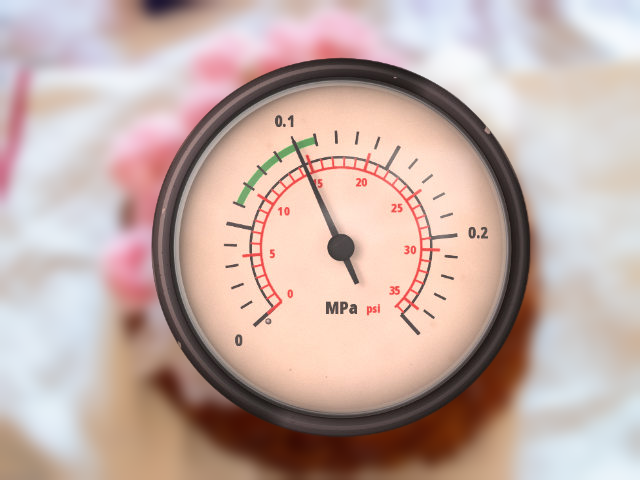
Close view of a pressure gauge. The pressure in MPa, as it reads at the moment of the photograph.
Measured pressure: 0.1 MPa
